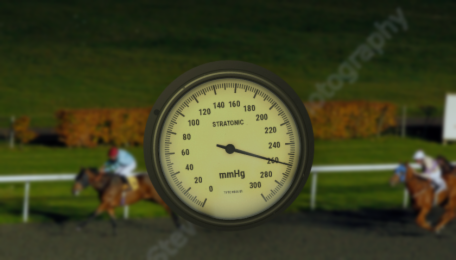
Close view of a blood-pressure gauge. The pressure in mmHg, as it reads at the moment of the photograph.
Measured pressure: 260 mmHg
